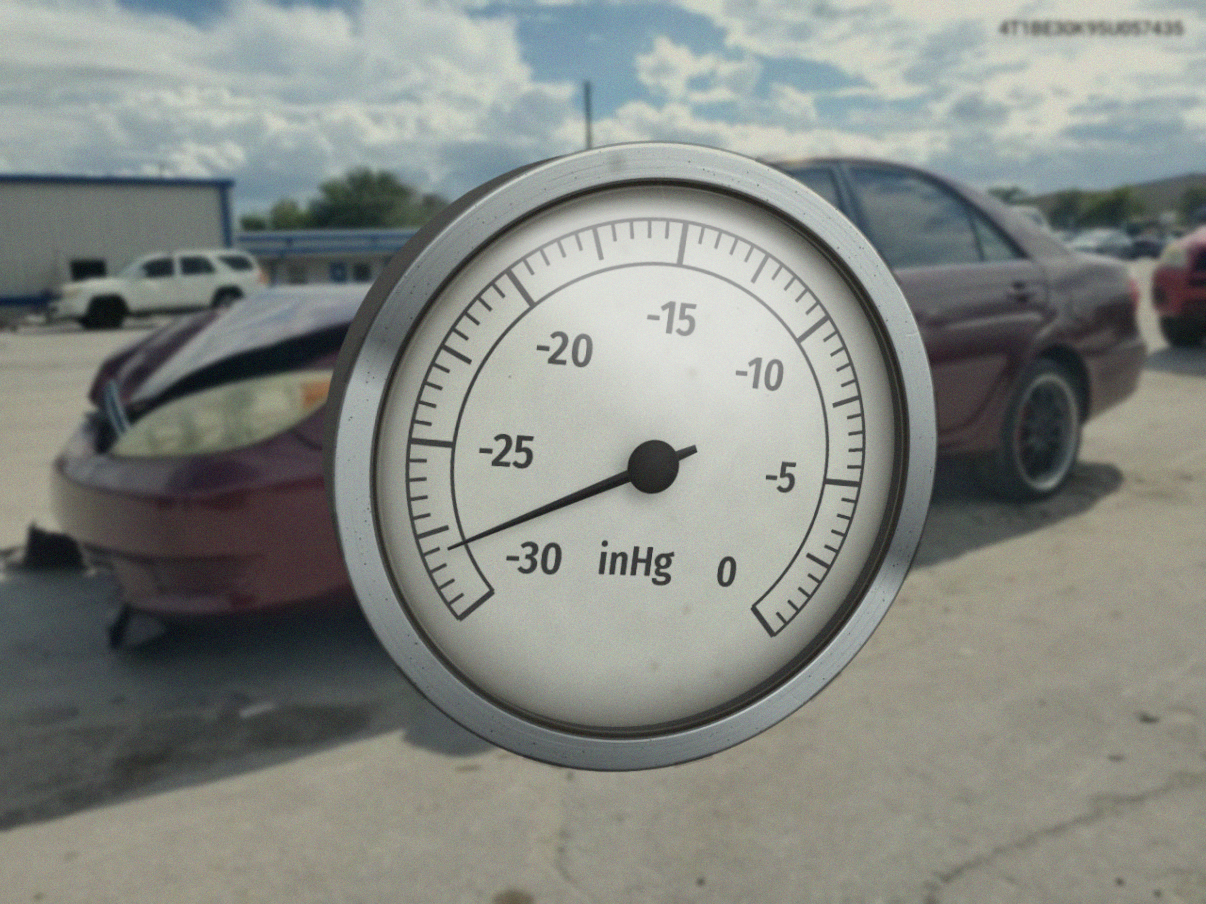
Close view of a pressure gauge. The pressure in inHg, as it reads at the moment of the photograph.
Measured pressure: -28 inHg
